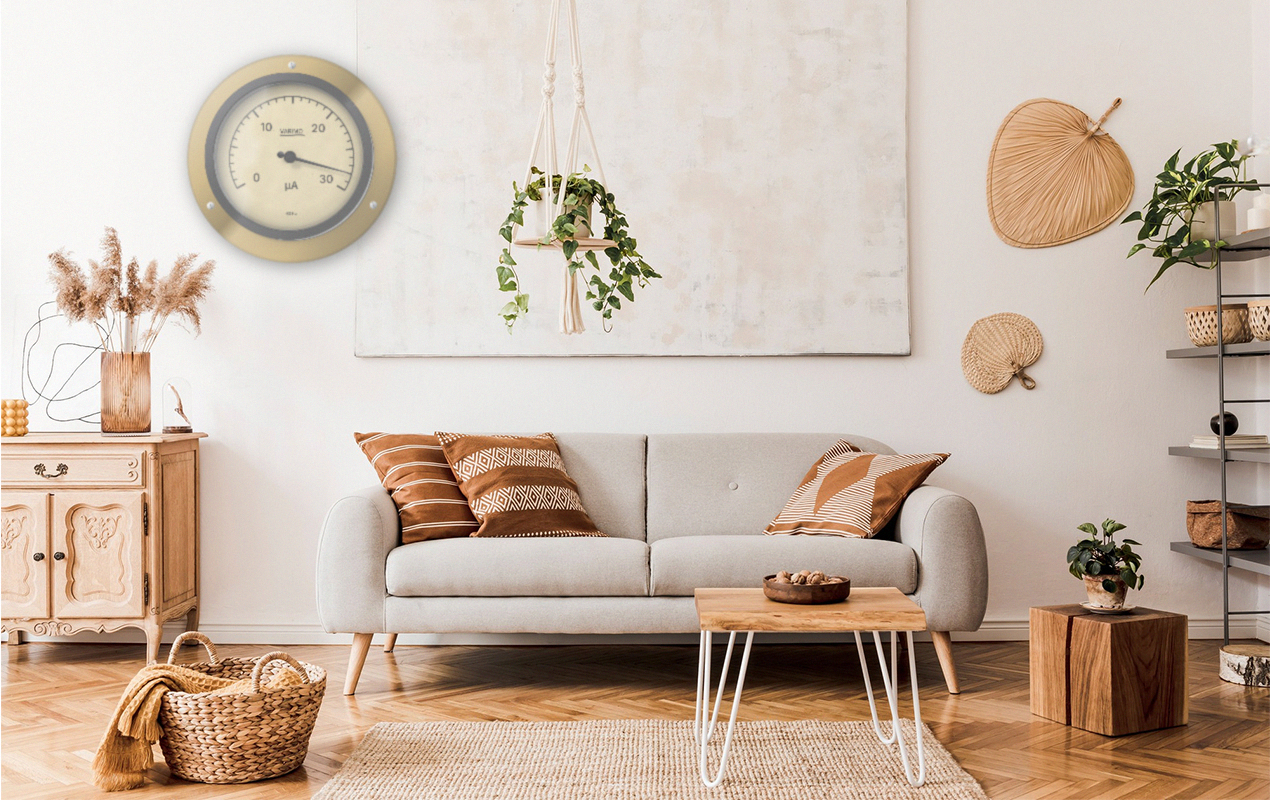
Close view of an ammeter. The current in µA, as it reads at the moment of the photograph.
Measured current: 28 µA
